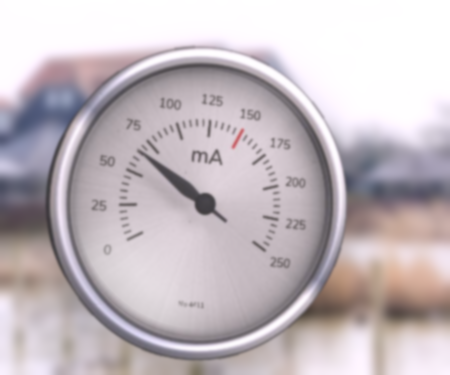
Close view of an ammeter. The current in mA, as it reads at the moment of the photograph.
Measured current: 65 mA
